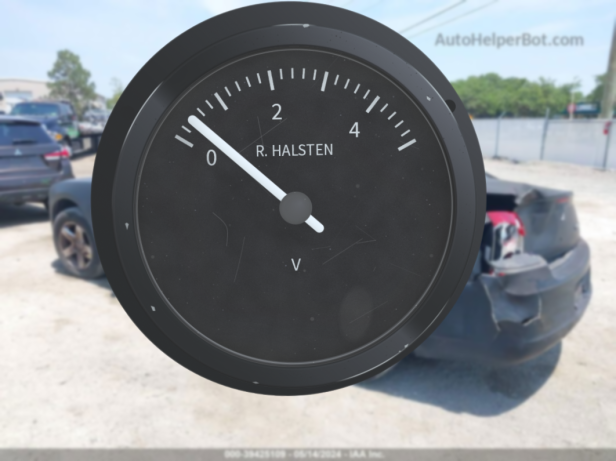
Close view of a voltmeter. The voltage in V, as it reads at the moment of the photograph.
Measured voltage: 0.4 V
